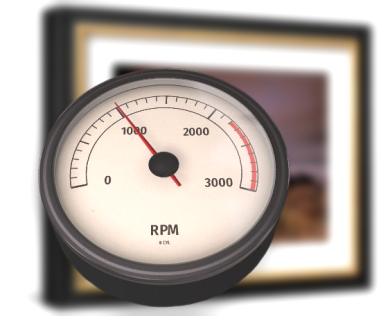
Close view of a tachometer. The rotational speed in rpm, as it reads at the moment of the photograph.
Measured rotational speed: 1000 rpm
